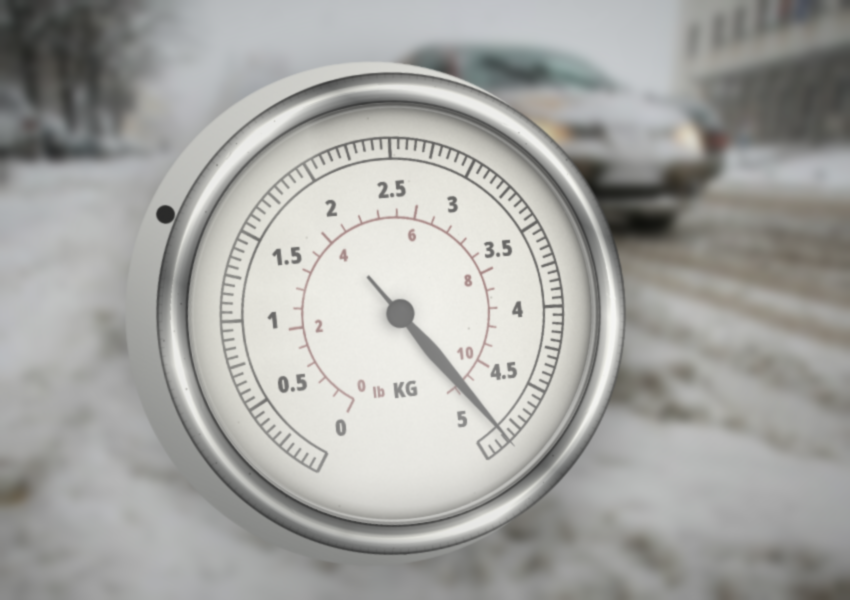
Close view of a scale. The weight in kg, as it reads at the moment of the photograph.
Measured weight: 4.85 kg
